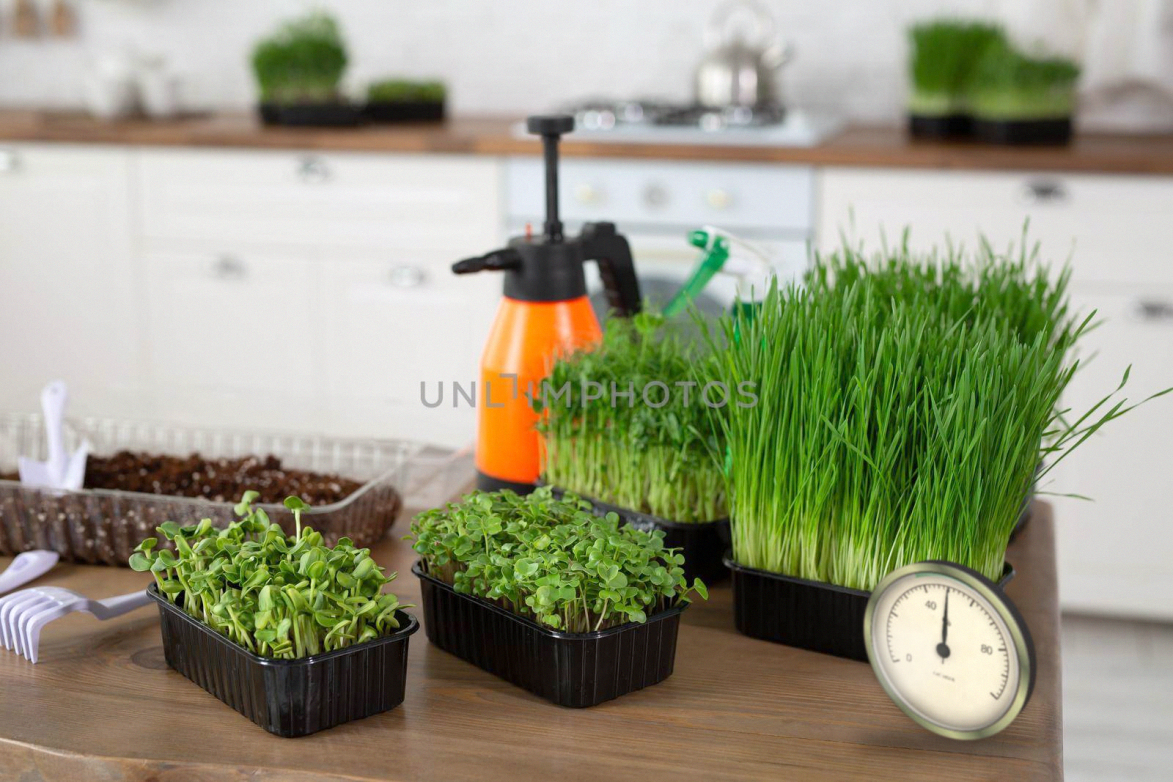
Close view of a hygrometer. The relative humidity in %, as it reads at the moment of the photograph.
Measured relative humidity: 50 %
